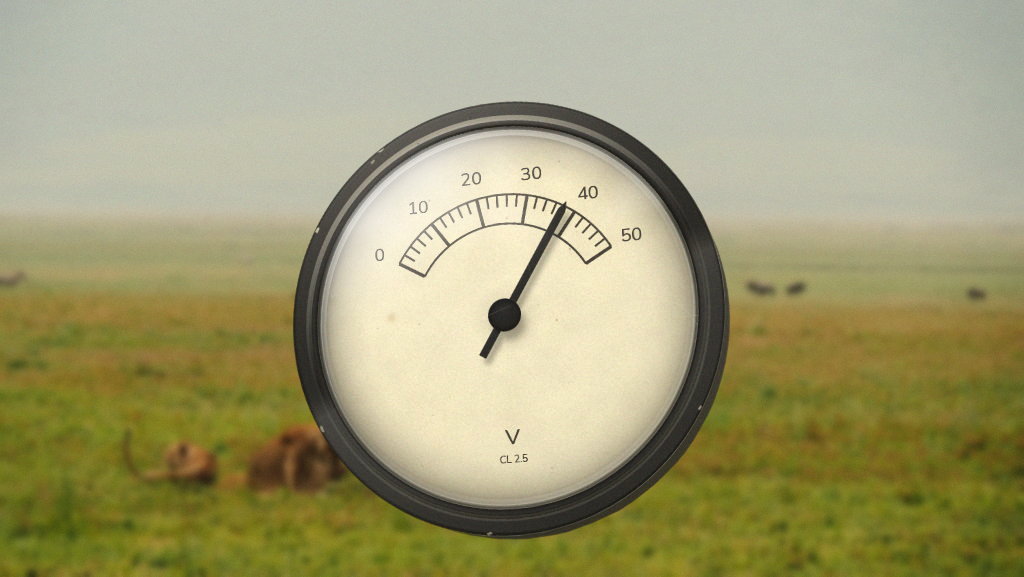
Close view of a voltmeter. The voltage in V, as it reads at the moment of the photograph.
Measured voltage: 38 V
